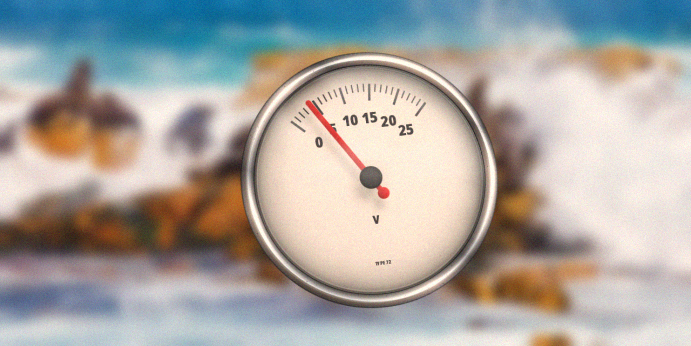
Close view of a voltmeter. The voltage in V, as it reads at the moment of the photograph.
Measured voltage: 4 V
